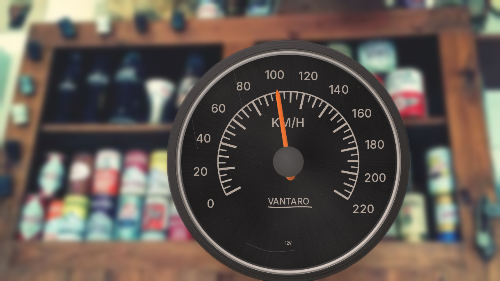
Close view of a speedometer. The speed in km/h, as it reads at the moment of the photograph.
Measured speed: 100 km/h
